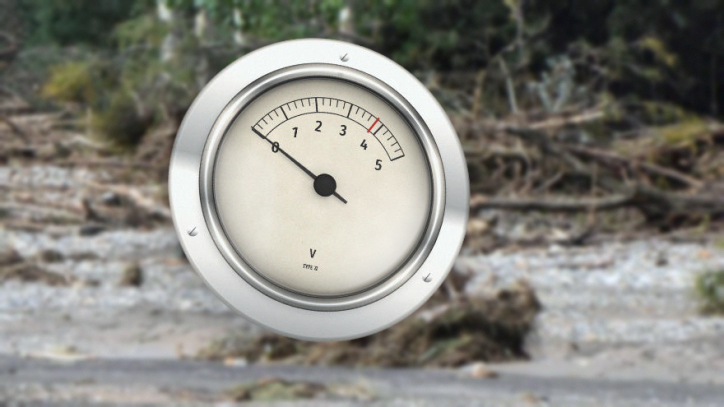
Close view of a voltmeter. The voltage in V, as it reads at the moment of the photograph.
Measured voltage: 0 V
